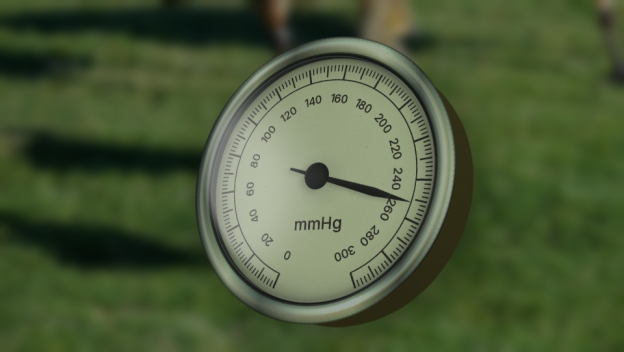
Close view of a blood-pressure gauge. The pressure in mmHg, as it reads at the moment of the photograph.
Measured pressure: 252 mmHg
